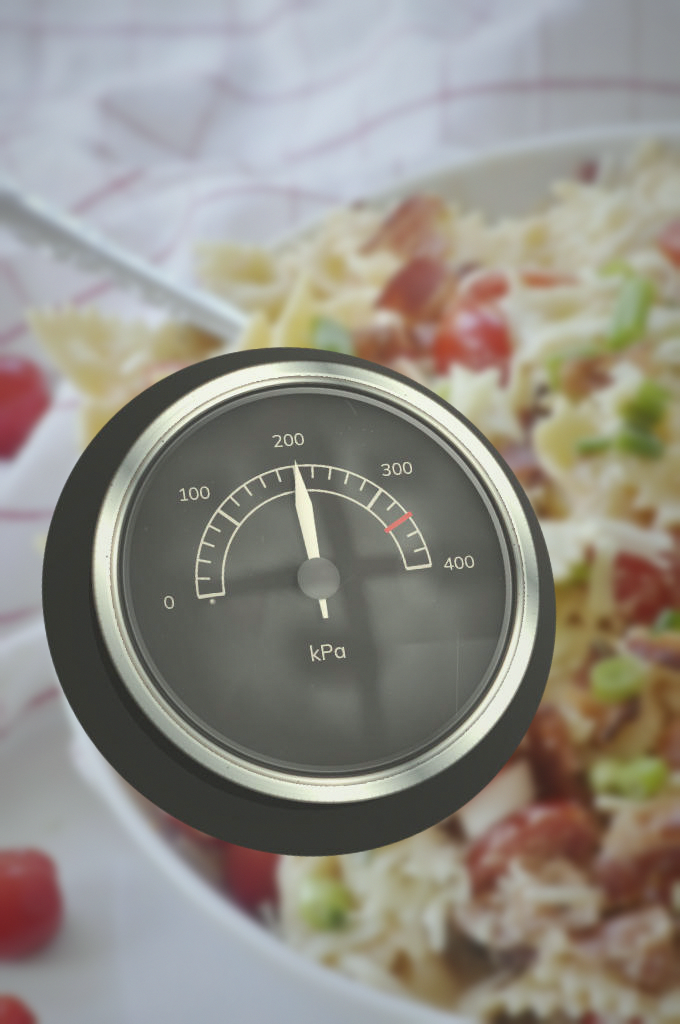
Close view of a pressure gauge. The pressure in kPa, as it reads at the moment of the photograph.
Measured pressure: 200 kPa
